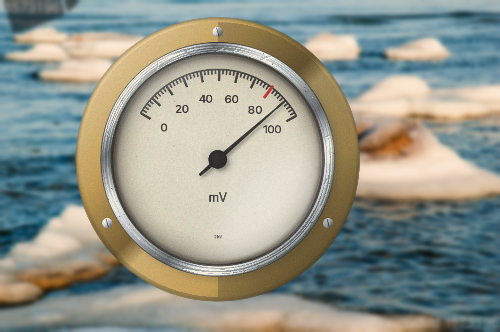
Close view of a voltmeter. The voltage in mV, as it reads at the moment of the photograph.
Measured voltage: 90 mV
